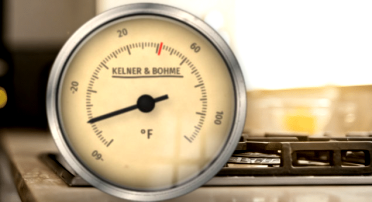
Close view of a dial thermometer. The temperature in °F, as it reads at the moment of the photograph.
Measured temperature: -40 °F
